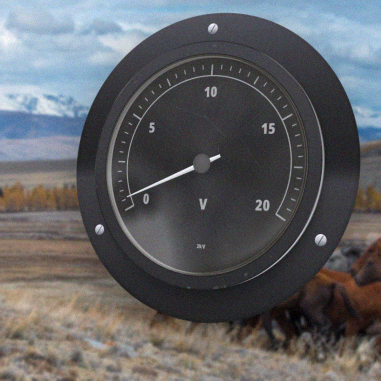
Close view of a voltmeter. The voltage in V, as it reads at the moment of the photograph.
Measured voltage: 0.5 V
